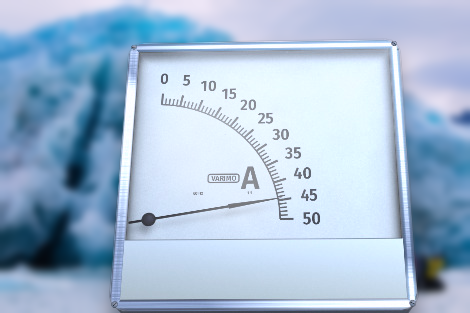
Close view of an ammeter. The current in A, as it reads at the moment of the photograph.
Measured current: 45 A
